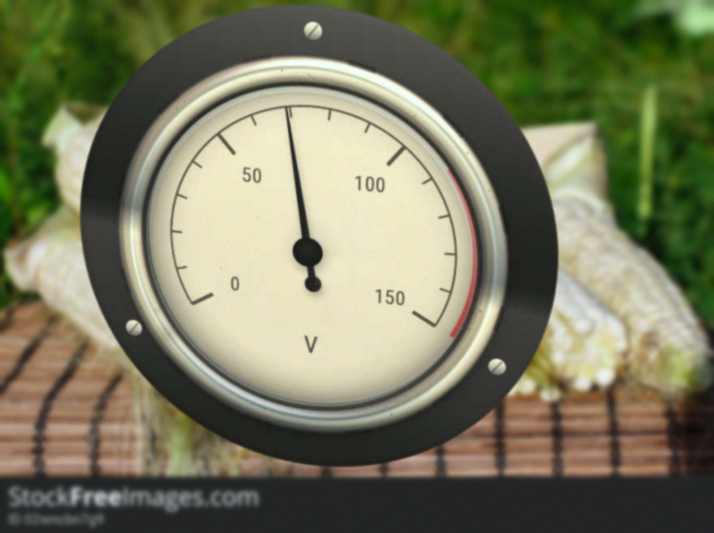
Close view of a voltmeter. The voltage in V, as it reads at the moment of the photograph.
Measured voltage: 70 V
